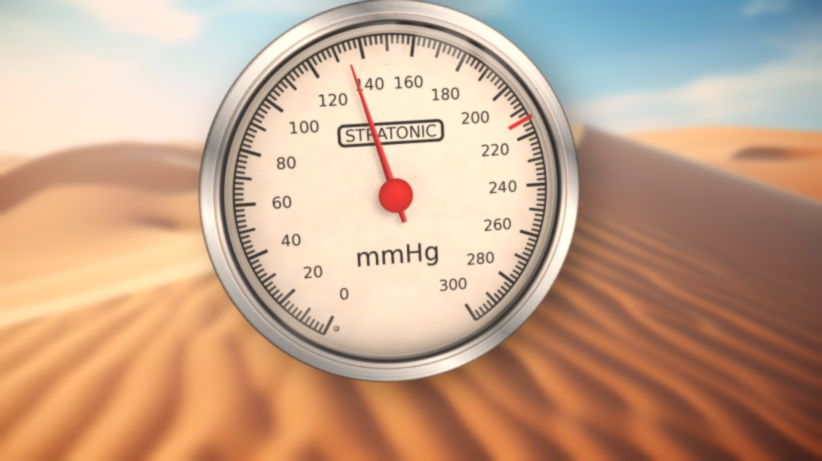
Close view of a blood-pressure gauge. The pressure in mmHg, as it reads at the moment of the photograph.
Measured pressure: 134 mmHg
